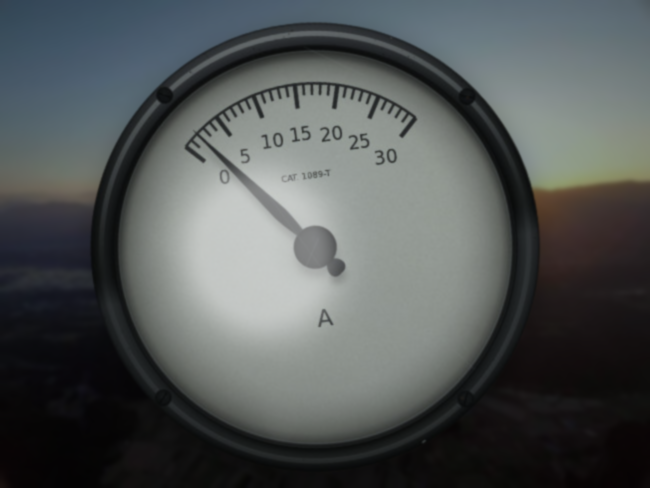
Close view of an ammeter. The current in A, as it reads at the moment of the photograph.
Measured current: 2 A
